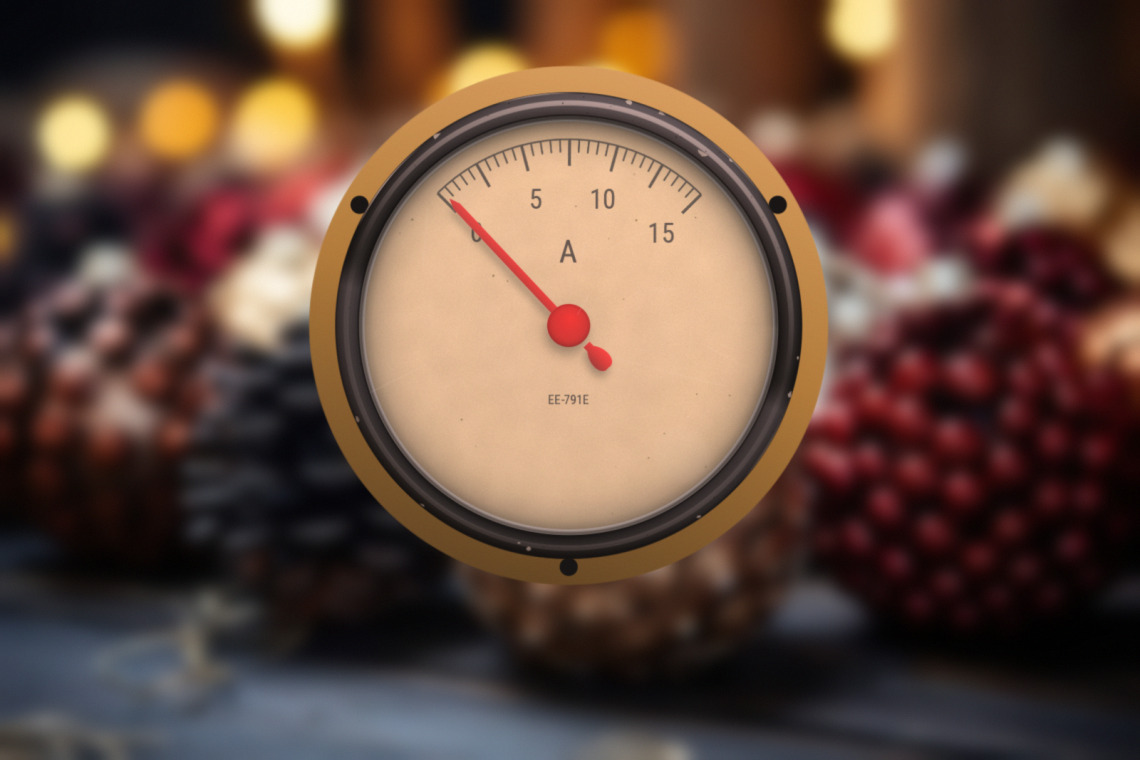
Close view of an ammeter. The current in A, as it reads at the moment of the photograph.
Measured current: 0.25 A
